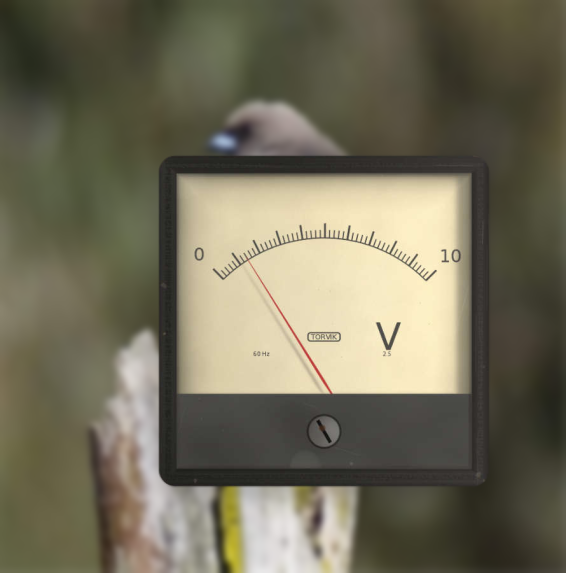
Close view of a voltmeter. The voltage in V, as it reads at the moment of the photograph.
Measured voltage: 1.4 V
